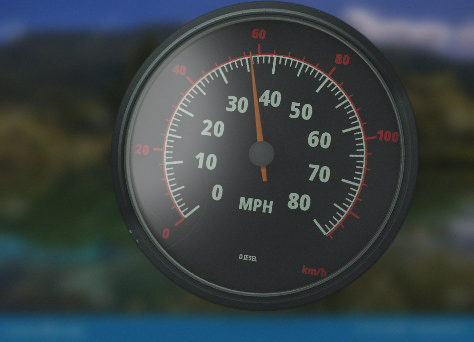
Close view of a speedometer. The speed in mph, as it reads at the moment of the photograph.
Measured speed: 36 mph
